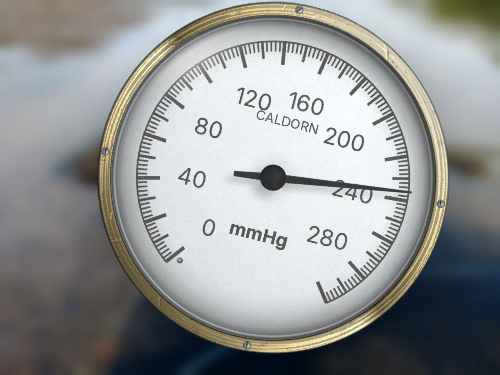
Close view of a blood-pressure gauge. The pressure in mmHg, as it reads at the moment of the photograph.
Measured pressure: 236 mmHg
